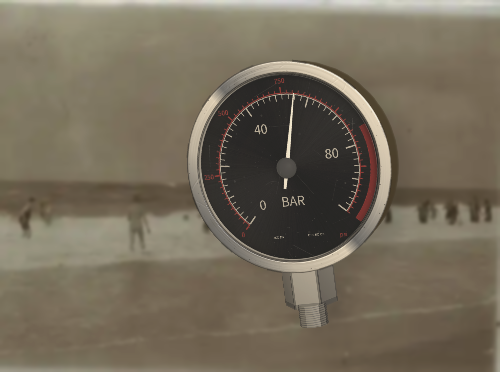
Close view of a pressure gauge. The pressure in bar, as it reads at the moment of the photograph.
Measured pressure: 56 bar
